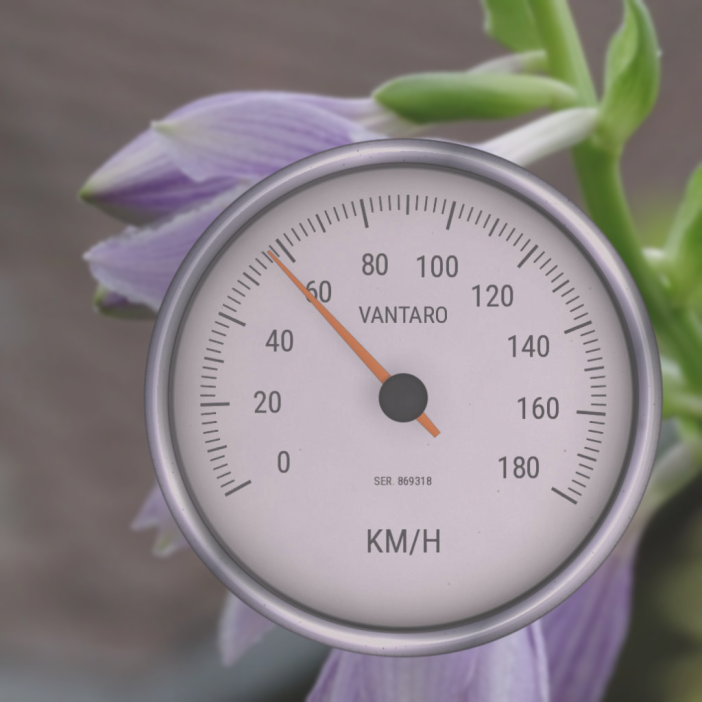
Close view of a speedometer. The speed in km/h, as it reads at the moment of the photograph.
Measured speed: 57 km/h
